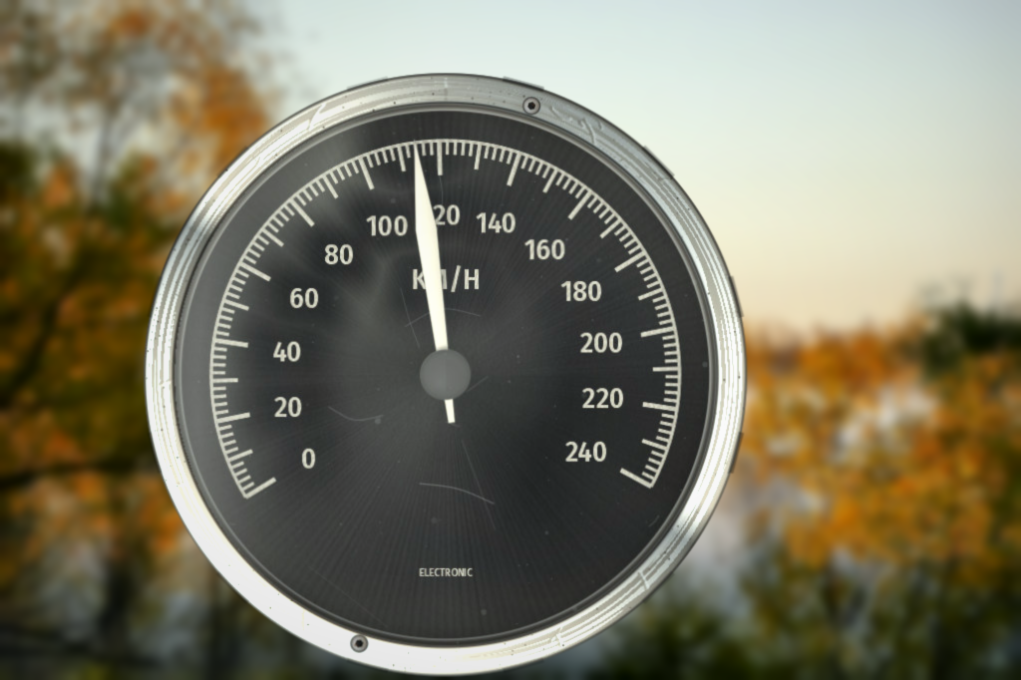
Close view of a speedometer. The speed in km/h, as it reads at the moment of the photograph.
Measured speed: 114 km/h
